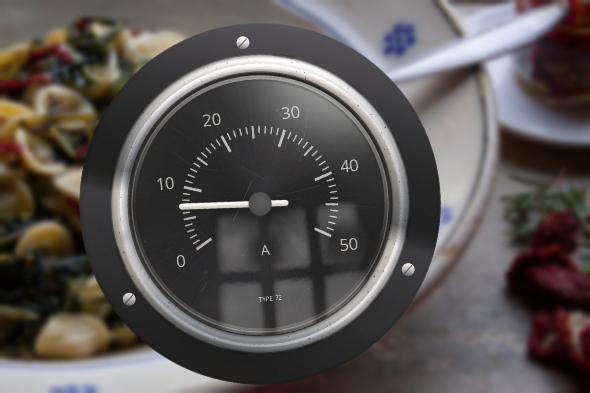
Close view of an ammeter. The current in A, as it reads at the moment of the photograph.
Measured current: 7 A
